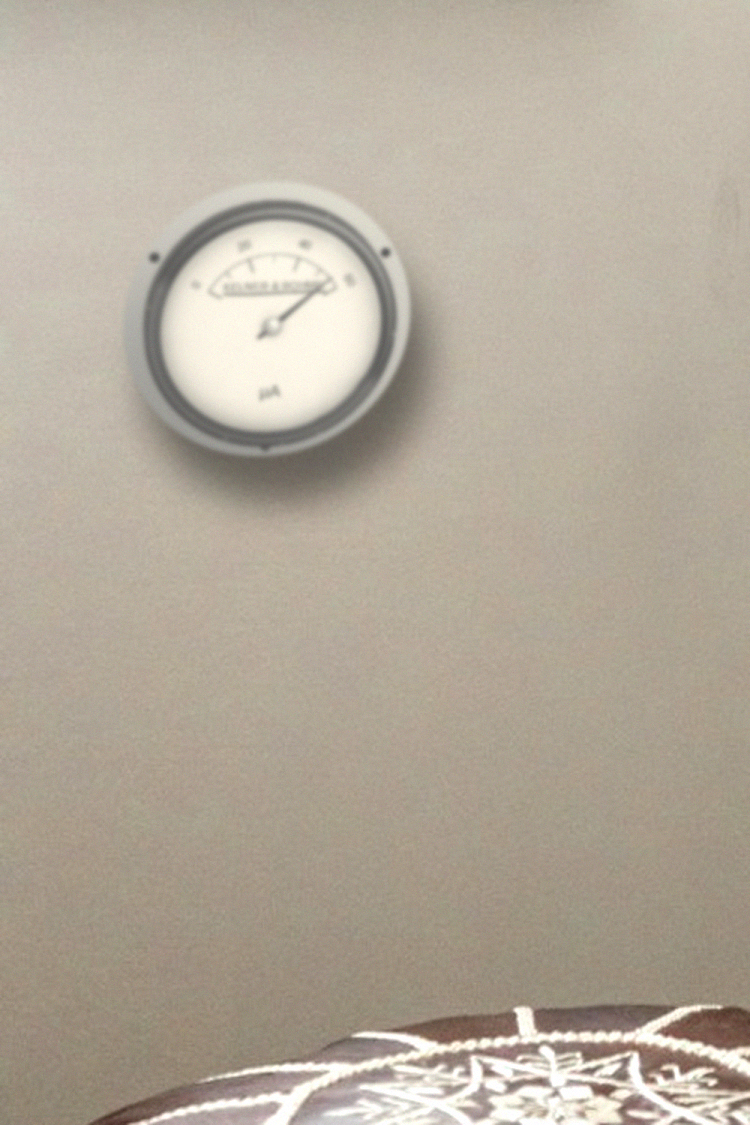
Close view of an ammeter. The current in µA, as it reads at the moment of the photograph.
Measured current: 55 µA
